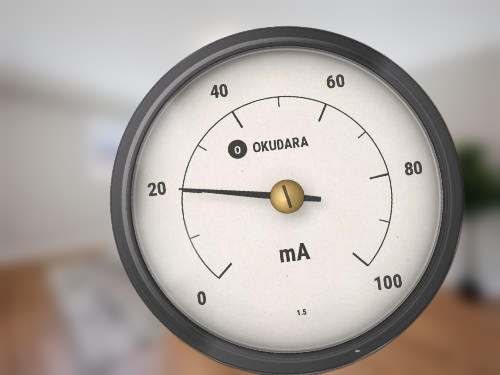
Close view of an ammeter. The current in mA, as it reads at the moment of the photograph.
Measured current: 20 mA
